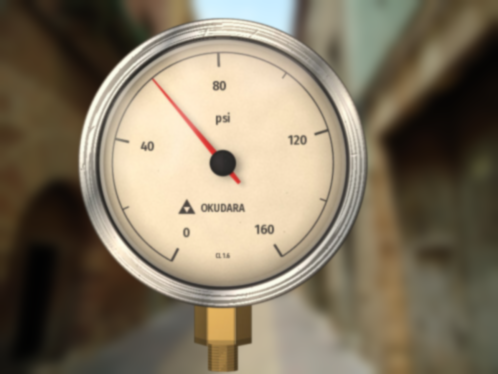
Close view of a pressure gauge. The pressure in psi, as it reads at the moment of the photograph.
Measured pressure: 60 psi
